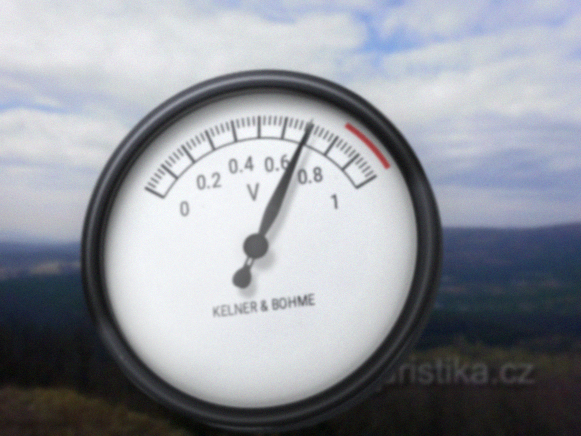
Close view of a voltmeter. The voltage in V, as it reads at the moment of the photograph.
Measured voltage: 0.7 V
